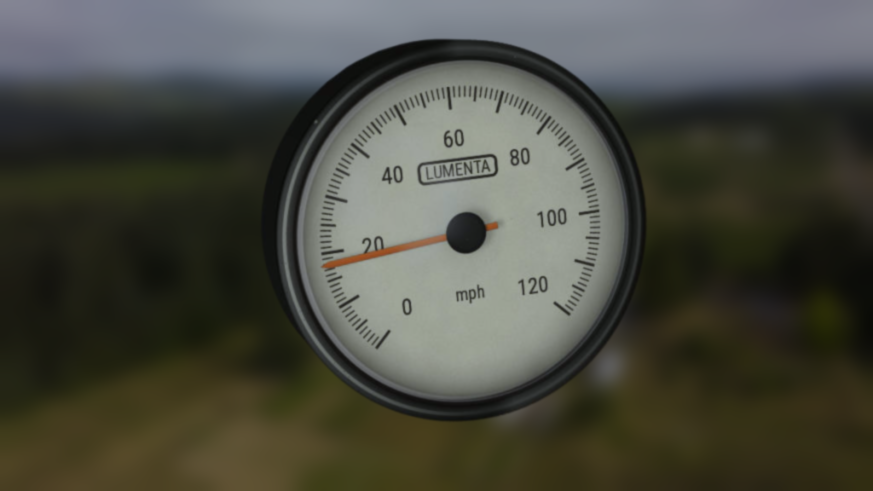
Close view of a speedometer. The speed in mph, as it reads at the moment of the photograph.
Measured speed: 18 mph
